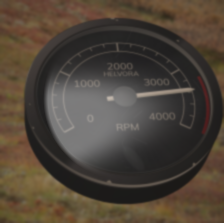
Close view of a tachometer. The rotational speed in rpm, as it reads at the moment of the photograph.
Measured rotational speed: 3400 rpm
